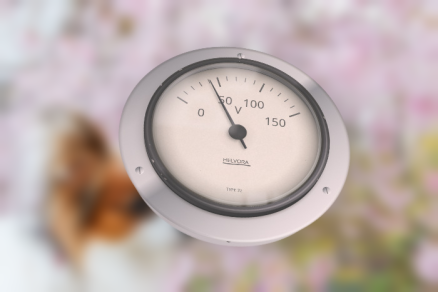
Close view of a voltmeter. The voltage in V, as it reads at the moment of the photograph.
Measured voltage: 40 V
